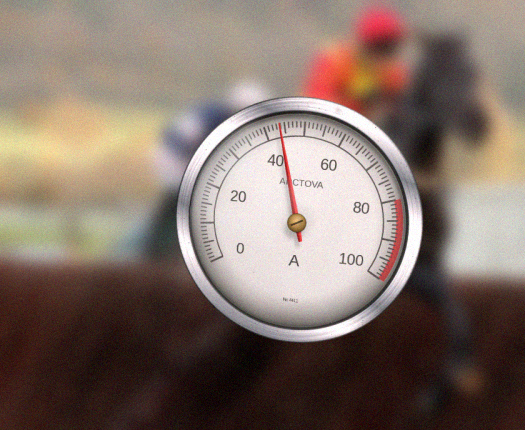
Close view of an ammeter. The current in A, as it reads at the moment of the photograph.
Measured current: 44 A
